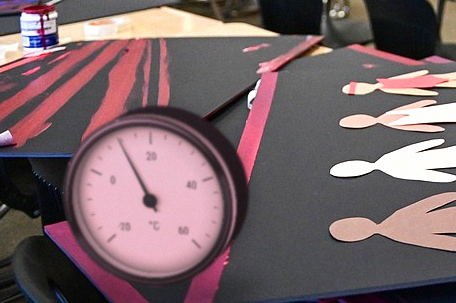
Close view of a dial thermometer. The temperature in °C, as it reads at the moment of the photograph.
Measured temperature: 12 °C
